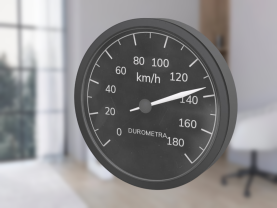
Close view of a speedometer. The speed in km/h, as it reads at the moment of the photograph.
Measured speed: 135 km/h
